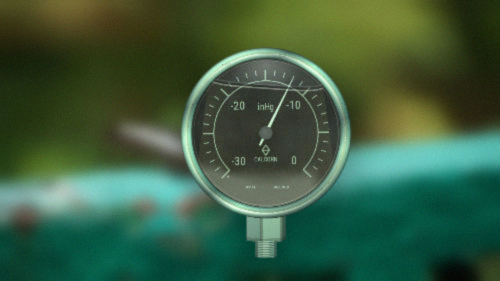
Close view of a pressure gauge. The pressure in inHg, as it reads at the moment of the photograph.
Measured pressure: -12 inHg
